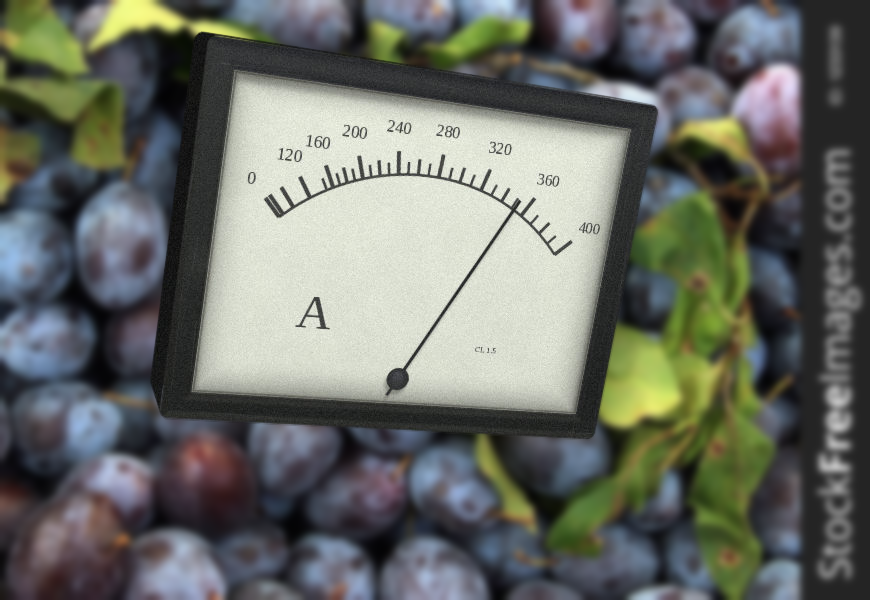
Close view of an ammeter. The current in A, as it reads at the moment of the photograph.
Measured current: 350 A
